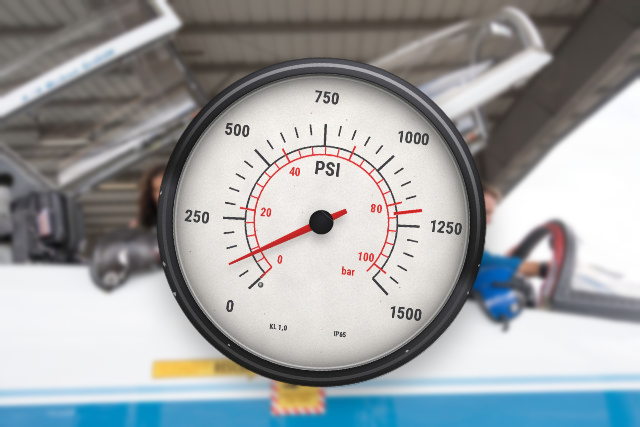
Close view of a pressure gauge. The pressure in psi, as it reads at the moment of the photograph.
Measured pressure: 100 psi
